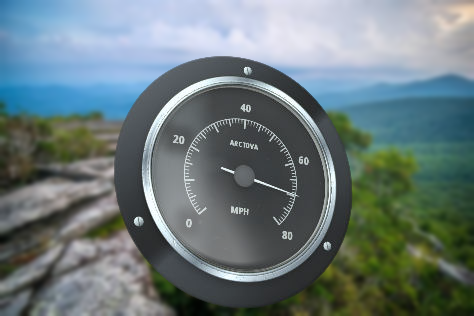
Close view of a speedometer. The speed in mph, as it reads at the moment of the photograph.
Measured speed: 70 mph
